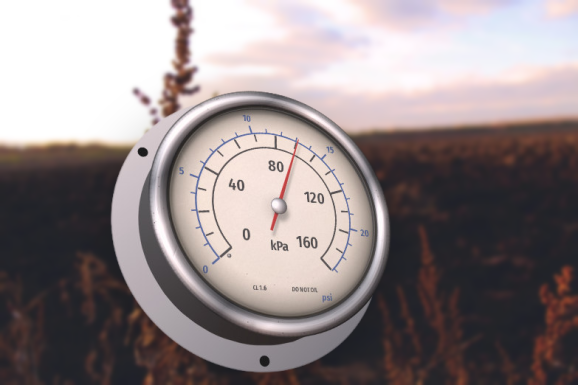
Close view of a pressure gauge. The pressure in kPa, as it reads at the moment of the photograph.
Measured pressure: 90 kPa
